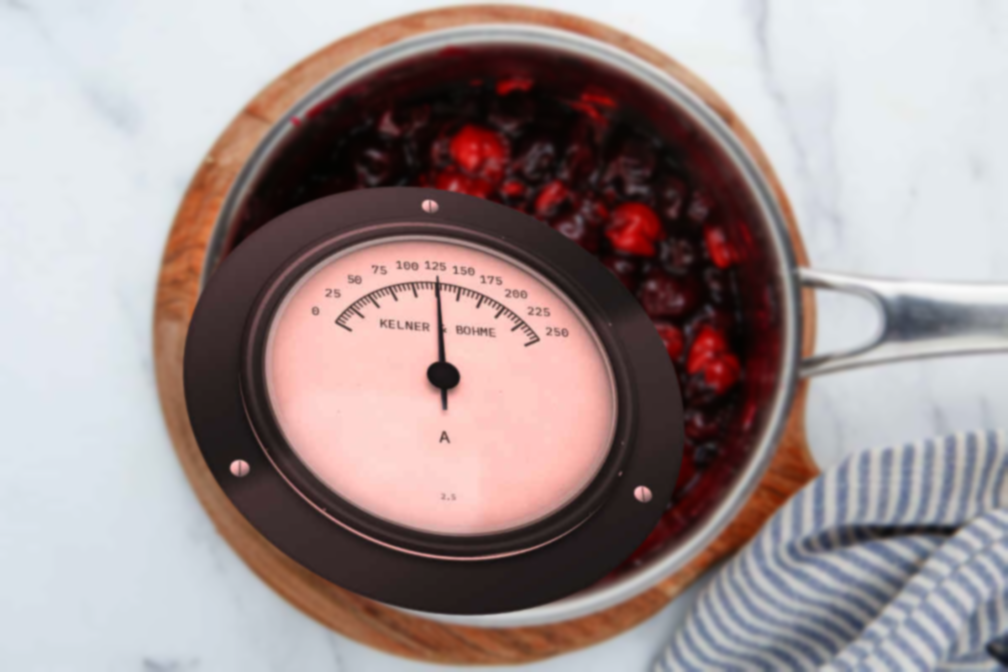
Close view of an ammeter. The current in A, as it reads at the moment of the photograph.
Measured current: 125 A
